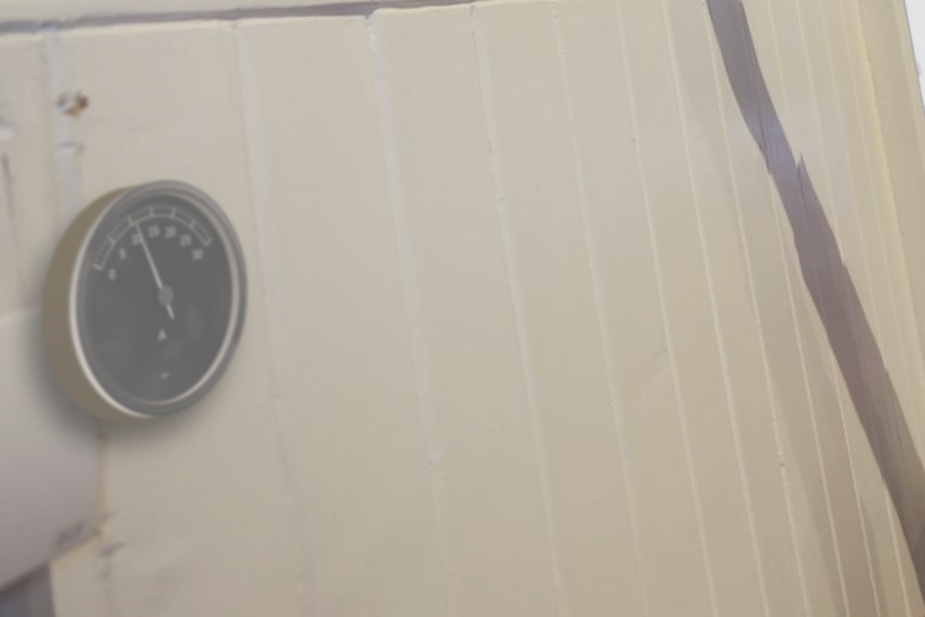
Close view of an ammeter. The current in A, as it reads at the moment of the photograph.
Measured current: 10 A
